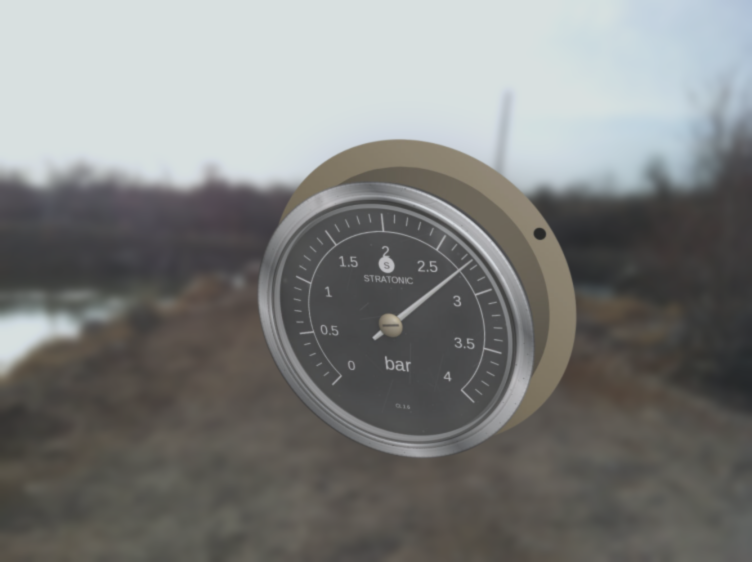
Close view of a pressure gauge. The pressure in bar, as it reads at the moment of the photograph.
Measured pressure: 2.75 bar
